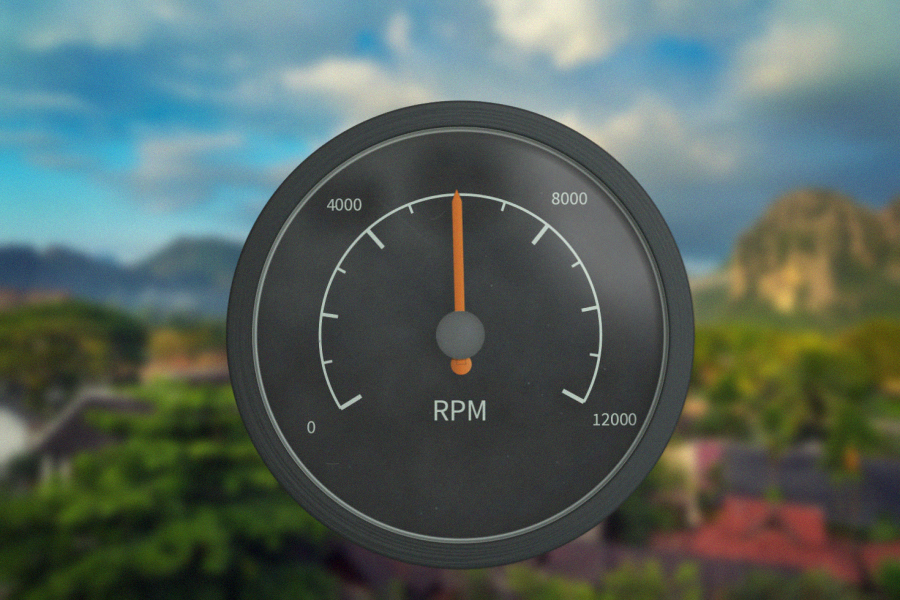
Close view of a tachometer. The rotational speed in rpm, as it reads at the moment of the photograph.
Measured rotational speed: 6000 rpm
